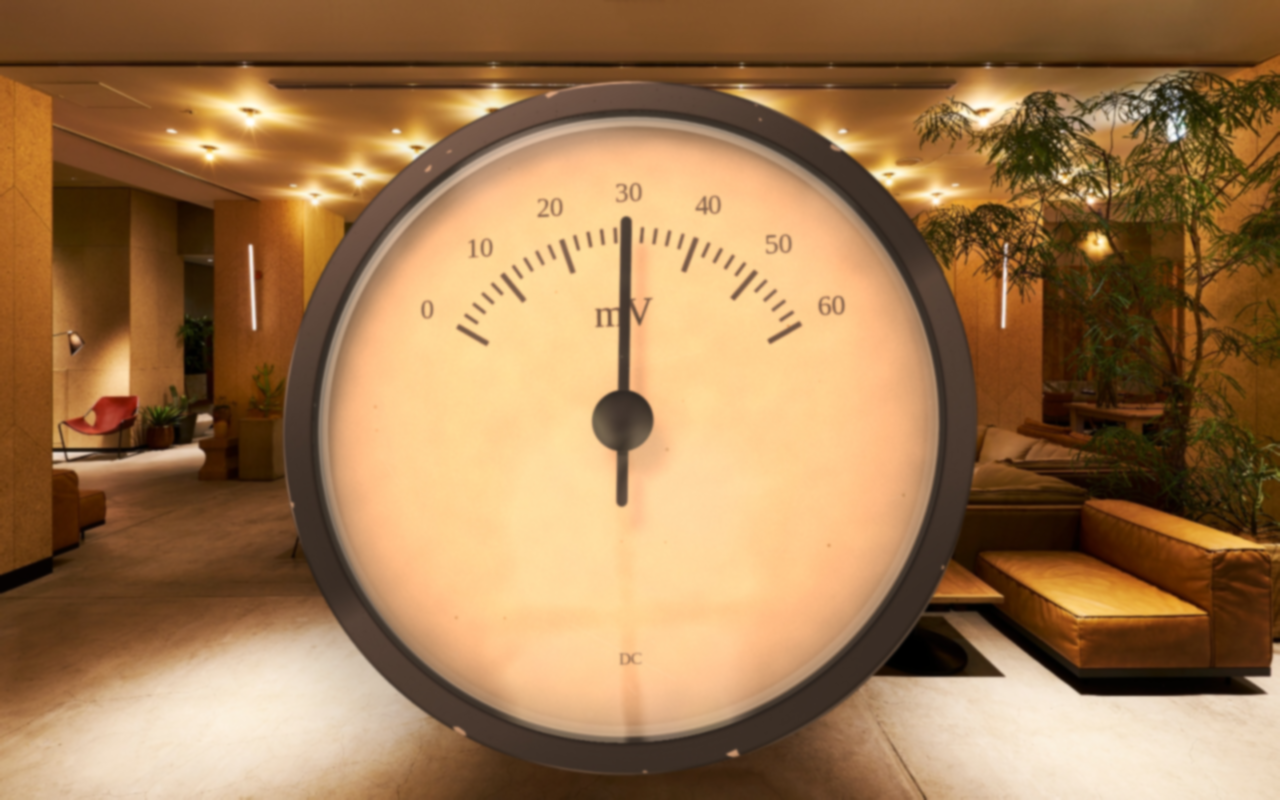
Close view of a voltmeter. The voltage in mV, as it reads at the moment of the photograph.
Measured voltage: 30 mV
